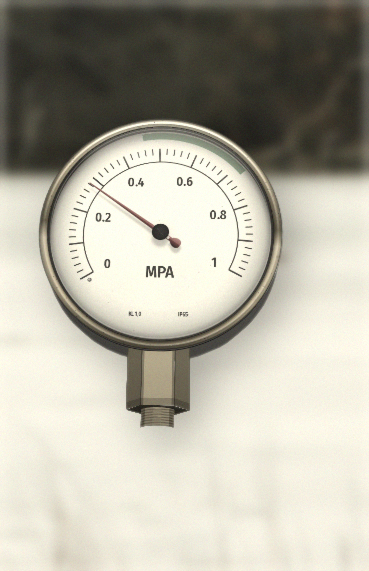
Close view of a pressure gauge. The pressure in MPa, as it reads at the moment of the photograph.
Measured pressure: 0.28 MPa
